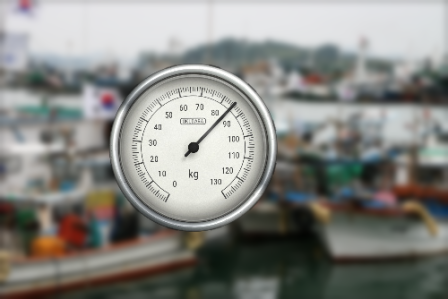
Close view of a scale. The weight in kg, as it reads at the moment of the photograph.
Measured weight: 85 kg
